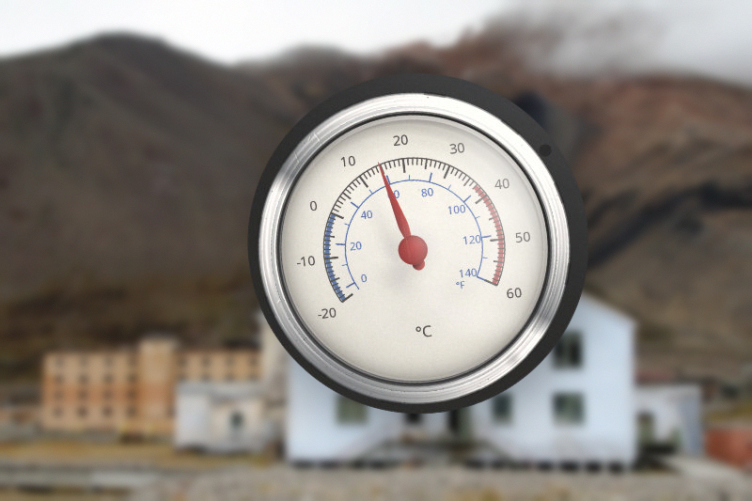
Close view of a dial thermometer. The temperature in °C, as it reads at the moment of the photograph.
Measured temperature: 15 °C
